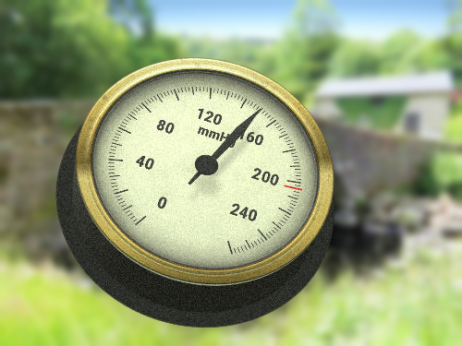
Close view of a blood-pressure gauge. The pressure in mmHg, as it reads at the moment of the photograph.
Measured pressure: 150 mmHg
